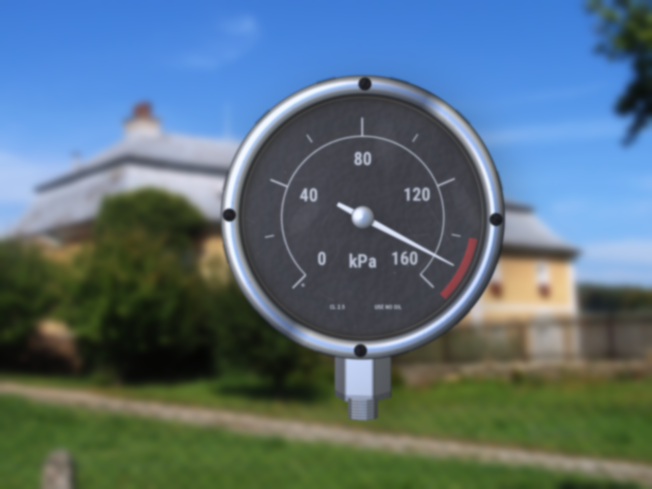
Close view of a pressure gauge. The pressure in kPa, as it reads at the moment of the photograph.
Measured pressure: 150 kPa
